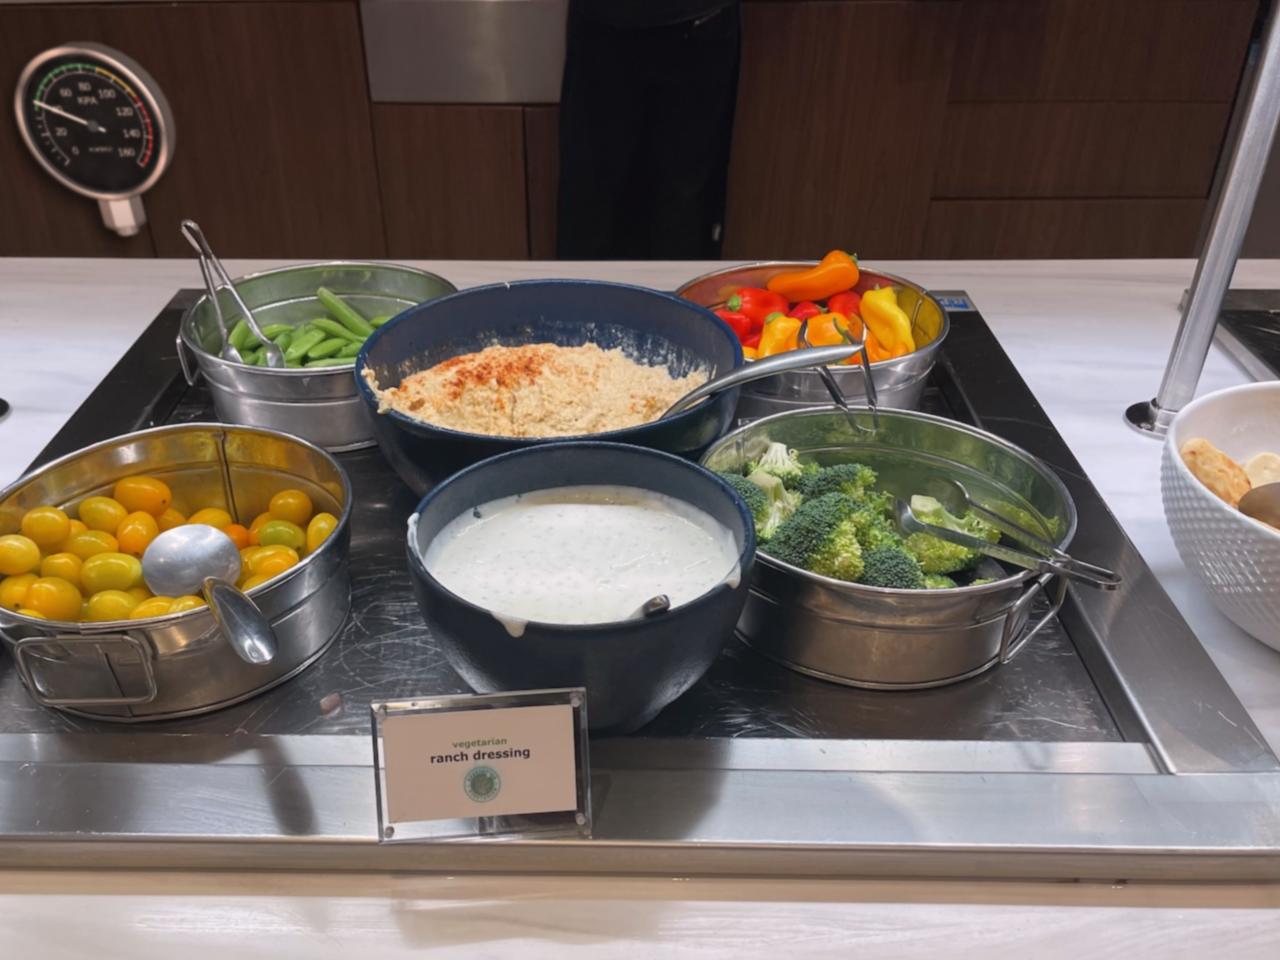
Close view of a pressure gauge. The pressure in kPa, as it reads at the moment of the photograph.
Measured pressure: 40 kPa
